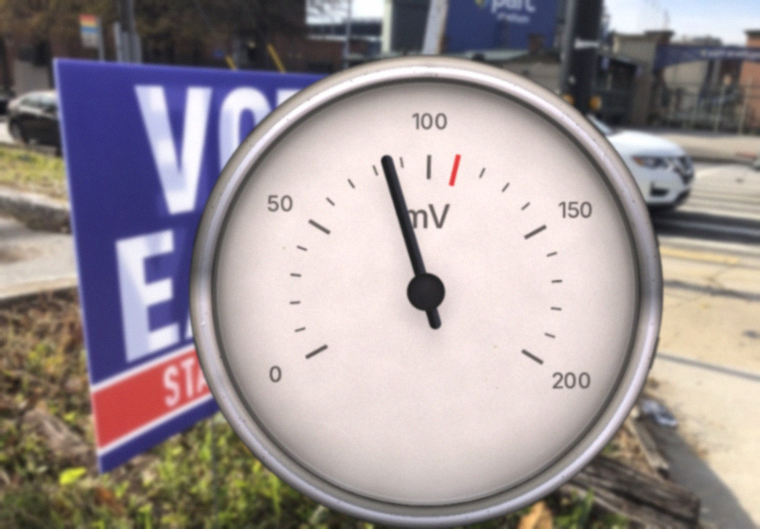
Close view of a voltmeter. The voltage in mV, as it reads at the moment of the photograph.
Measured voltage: 85 mV
